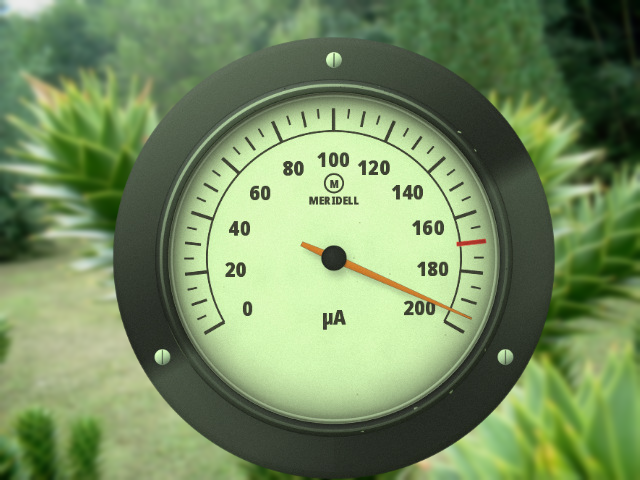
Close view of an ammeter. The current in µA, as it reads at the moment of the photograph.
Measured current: 195 µA
